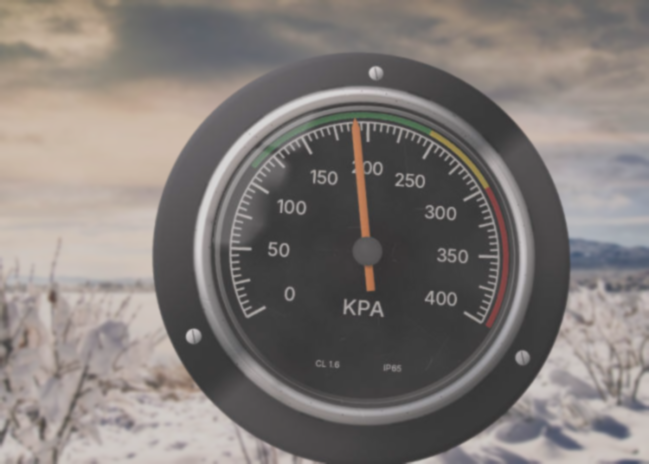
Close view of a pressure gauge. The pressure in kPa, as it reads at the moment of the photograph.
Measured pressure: 190 kPa
